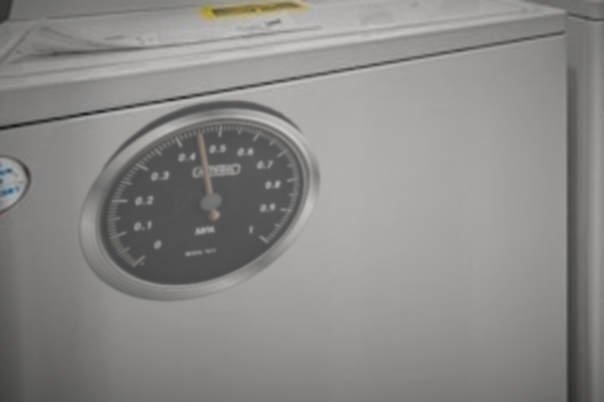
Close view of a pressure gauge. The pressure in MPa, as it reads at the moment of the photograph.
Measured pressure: 0.45 MPa
